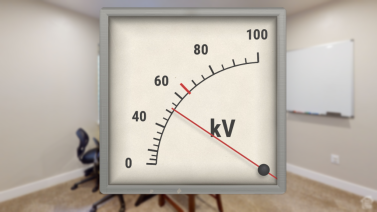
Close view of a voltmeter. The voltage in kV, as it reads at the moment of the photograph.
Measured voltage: 52.5 kV
